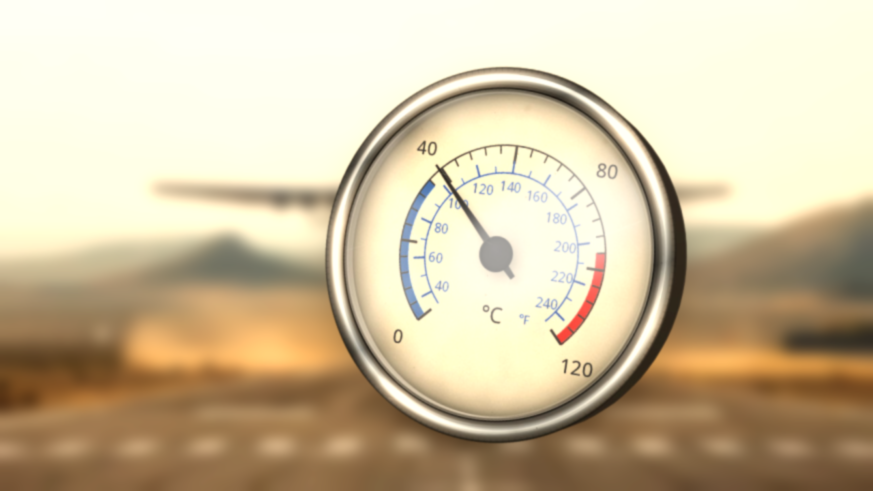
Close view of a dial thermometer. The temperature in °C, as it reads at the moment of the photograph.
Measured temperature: 40 °C
